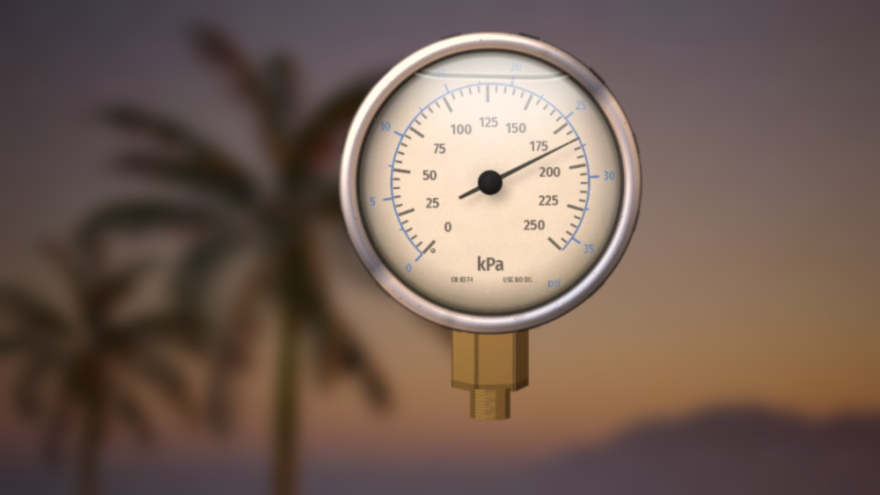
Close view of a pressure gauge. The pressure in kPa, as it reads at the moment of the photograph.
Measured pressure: 185 kPa
